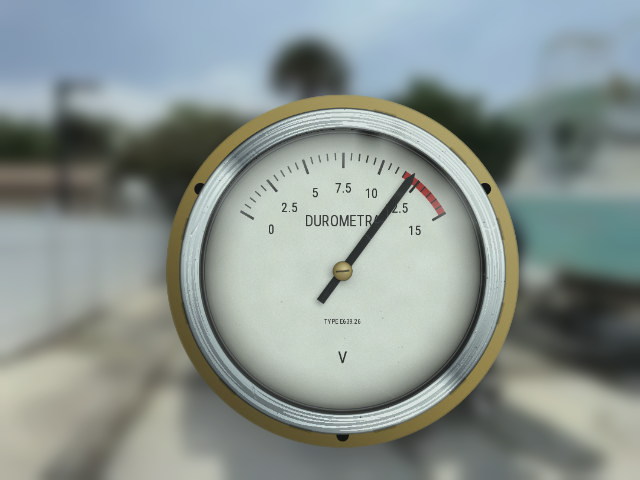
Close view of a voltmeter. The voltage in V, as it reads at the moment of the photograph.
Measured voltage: 12 V
